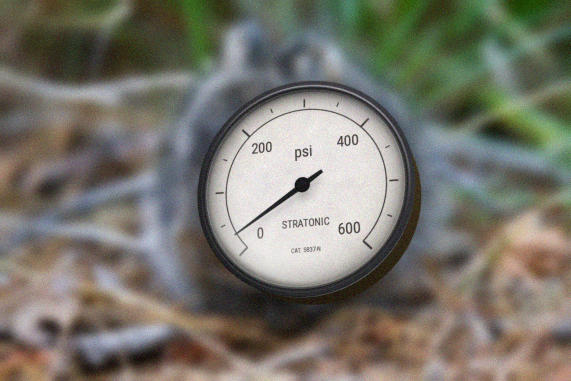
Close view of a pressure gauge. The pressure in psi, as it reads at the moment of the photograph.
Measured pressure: 25 psi
